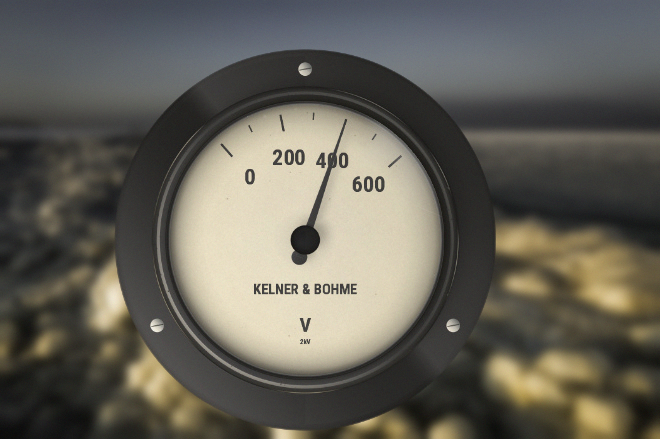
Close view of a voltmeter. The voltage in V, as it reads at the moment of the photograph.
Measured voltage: 400 V
